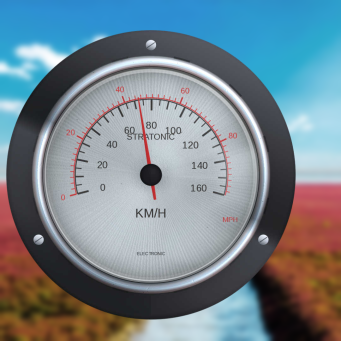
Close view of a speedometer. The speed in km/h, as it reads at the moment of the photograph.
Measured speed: 72.5 km/h
